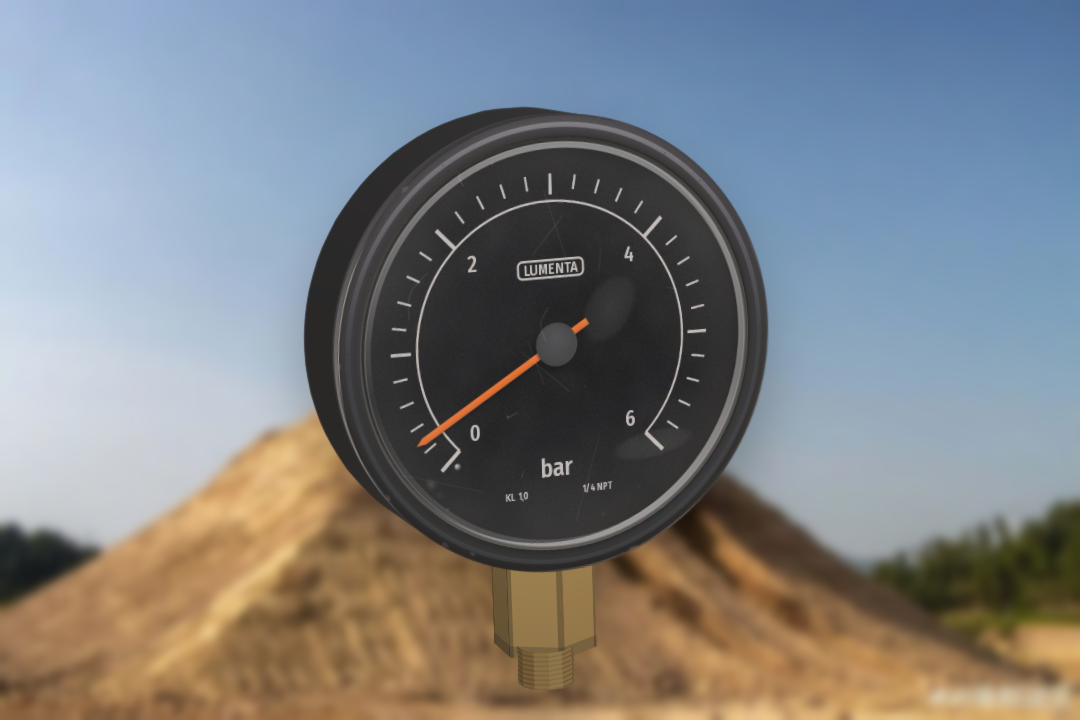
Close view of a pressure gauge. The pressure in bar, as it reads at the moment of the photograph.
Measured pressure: 0.3 bar
